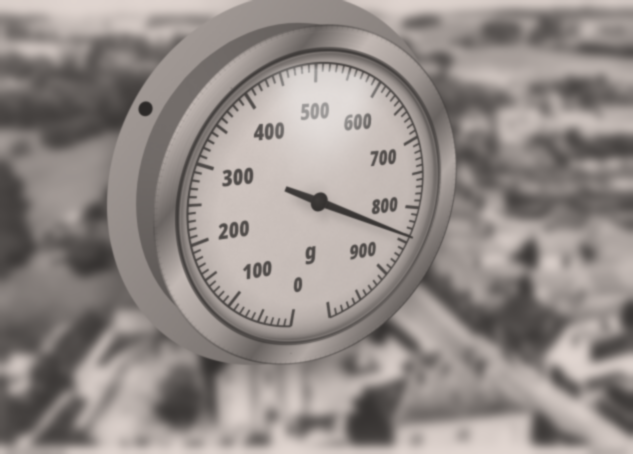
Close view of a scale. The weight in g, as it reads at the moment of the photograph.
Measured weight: 840 g
